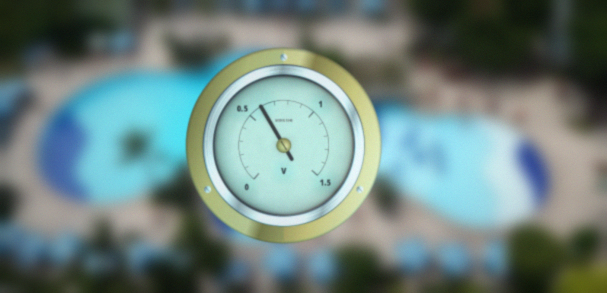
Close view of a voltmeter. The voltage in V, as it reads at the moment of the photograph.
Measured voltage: 0.6 V
